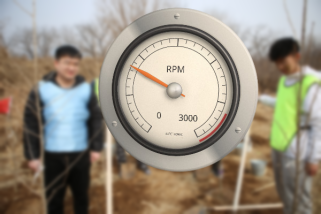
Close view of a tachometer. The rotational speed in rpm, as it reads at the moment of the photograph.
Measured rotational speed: 850 rpm
